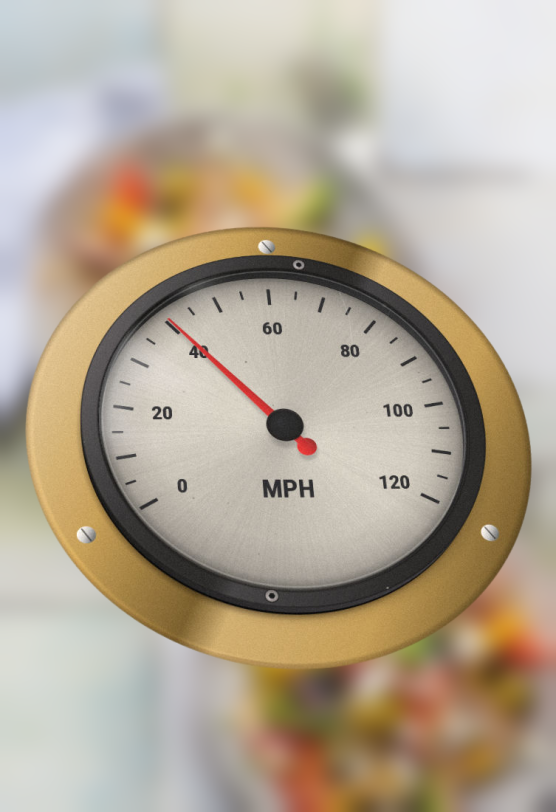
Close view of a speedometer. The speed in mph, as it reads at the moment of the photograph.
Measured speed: 40 mph
